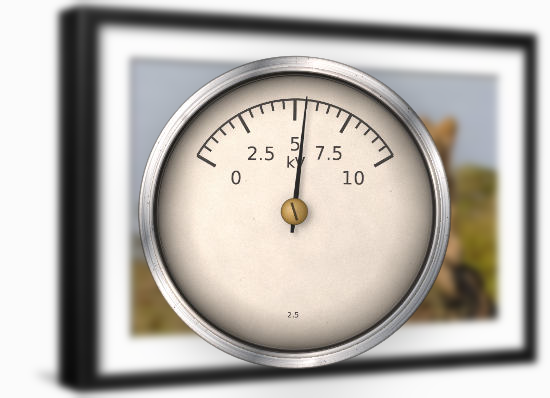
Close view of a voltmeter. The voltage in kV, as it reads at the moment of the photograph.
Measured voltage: 5.5 kV
